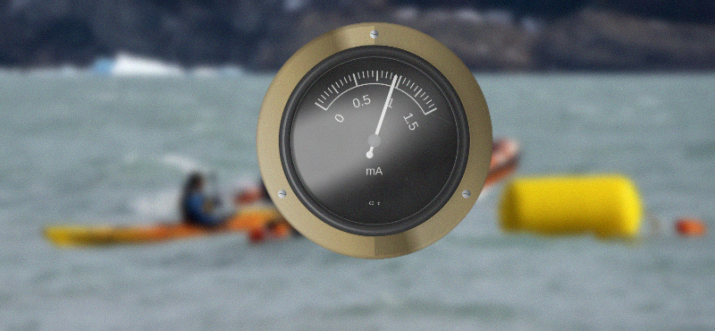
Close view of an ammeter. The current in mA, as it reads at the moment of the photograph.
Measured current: 0.95 mA
